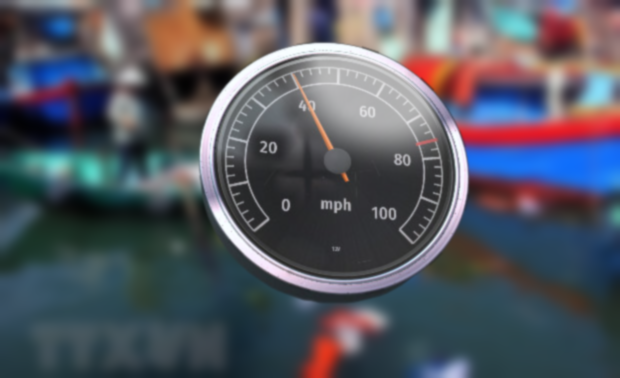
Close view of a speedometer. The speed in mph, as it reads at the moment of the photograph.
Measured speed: 40 mph
